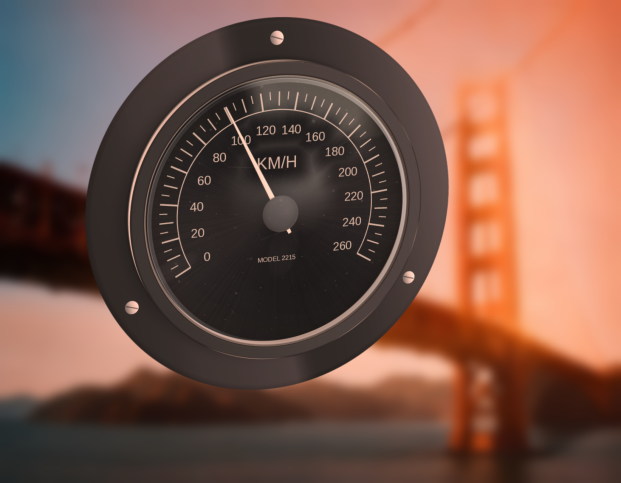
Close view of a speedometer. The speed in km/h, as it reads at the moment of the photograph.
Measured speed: 100 km/h
